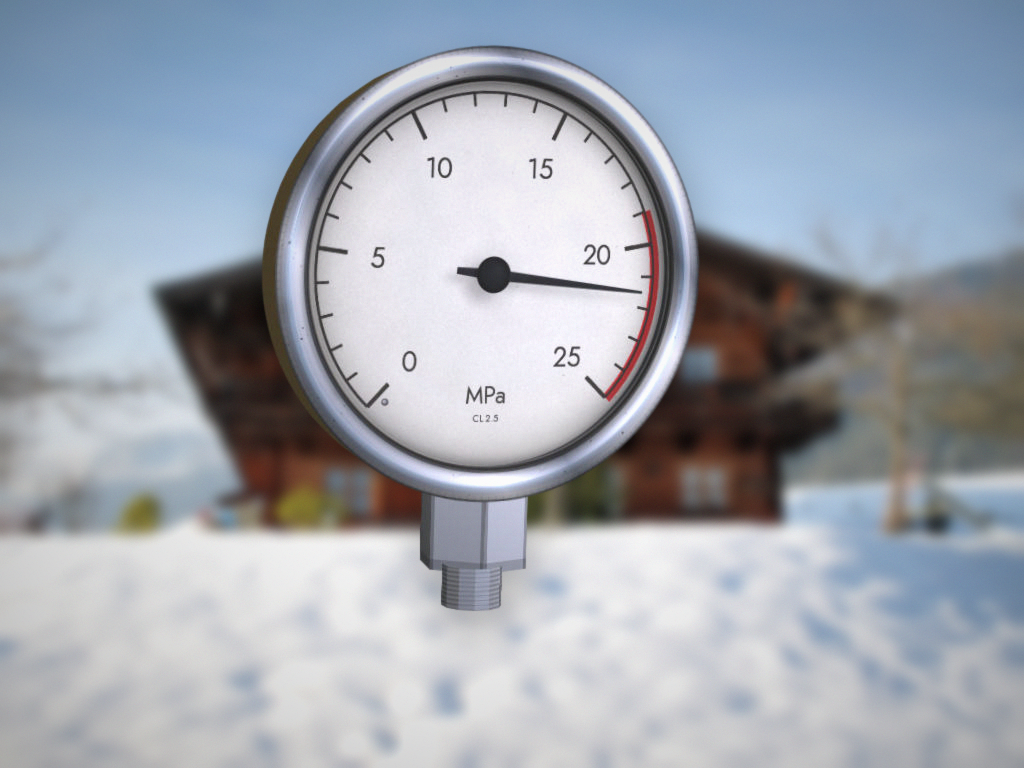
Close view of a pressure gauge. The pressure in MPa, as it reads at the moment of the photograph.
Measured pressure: 21.5 MPa
